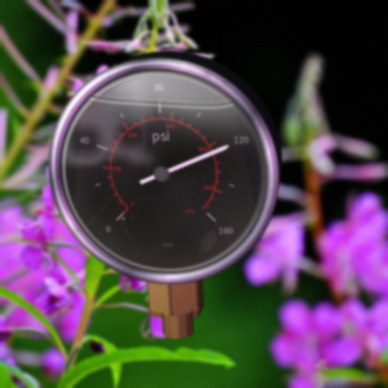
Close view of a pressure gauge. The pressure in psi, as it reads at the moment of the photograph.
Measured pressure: 120 psi
